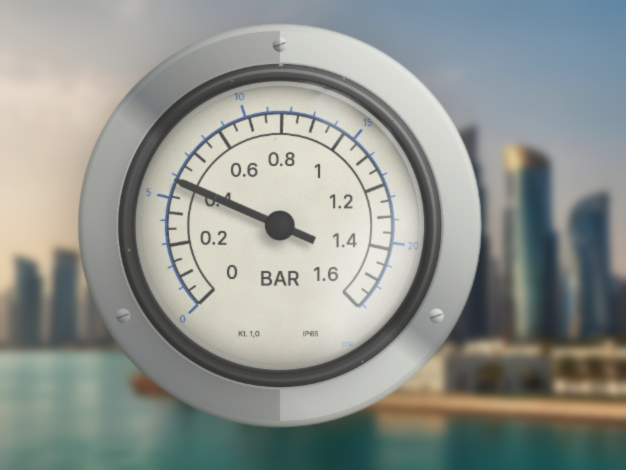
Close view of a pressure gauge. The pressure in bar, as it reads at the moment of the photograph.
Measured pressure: 0.4 bar
